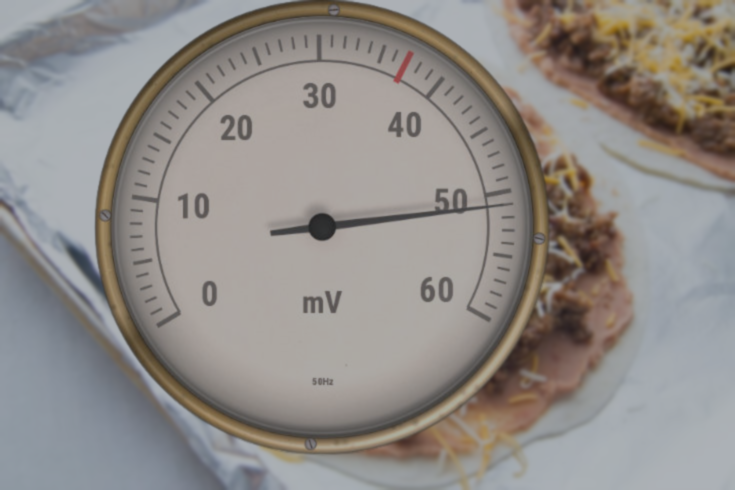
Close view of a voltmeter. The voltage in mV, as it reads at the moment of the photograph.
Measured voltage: 51 mV
